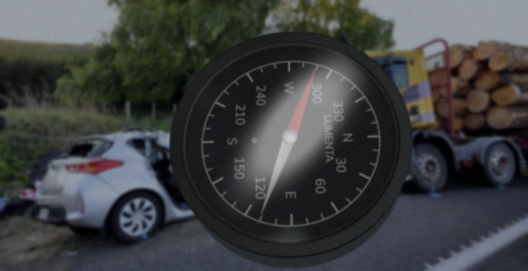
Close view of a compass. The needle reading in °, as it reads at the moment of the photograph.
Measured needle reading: 290 °
